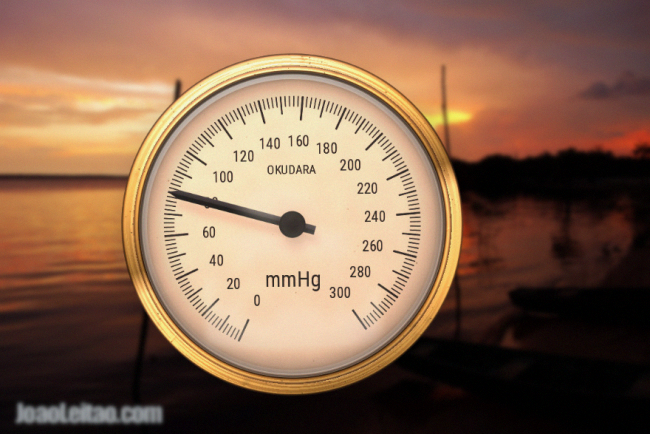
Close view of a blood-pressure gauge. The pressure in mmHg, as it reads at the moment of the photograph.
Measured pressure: 80 mmHg
